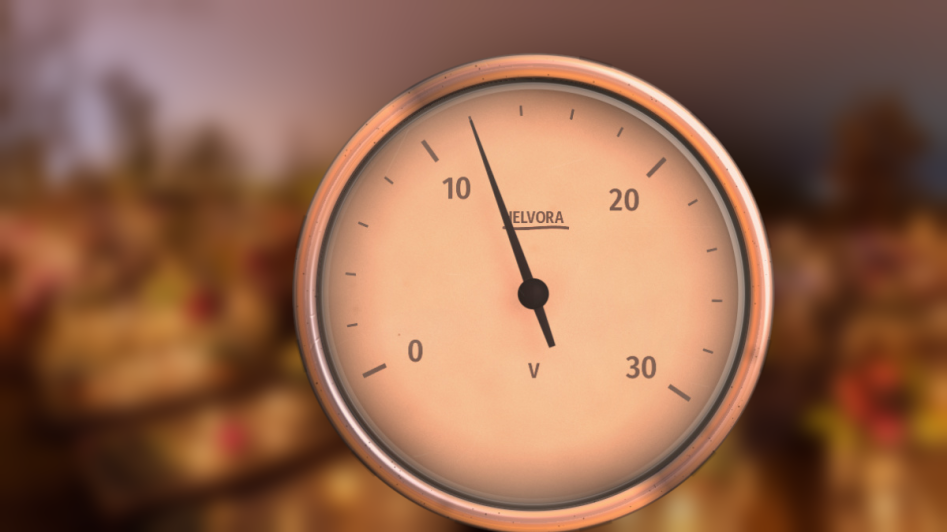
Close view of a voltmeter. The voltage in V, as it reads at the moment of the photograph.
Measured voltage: 12 V
